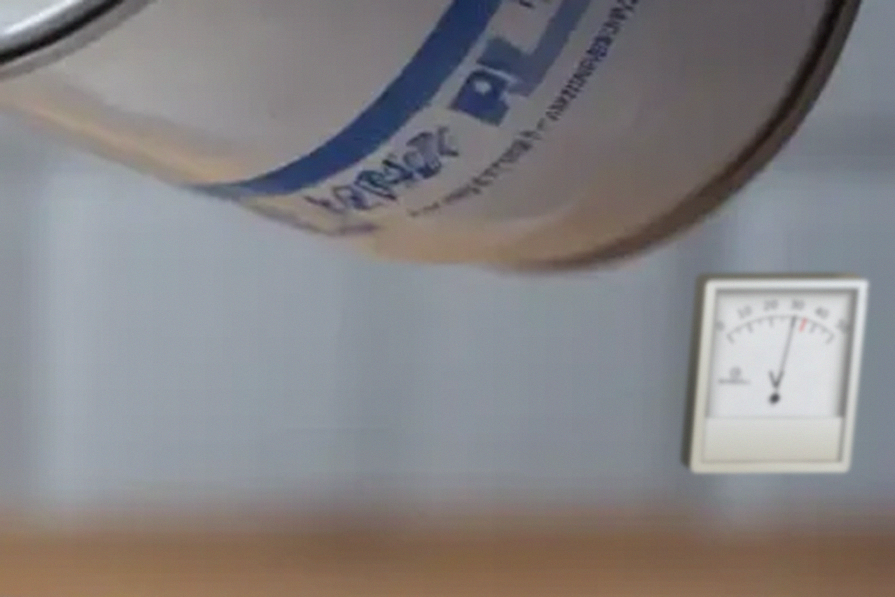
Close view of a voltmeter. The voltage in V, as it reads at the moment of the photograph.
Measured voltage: 30 V
